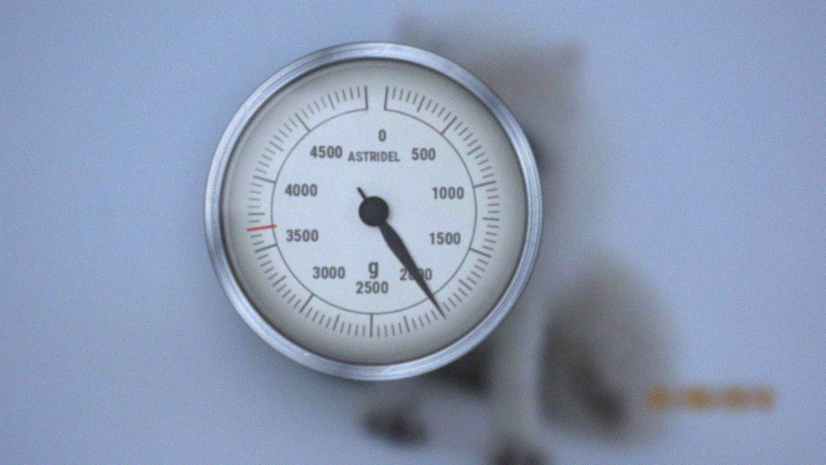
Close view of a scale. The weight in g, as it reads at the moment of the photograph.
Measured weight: 2000 g
